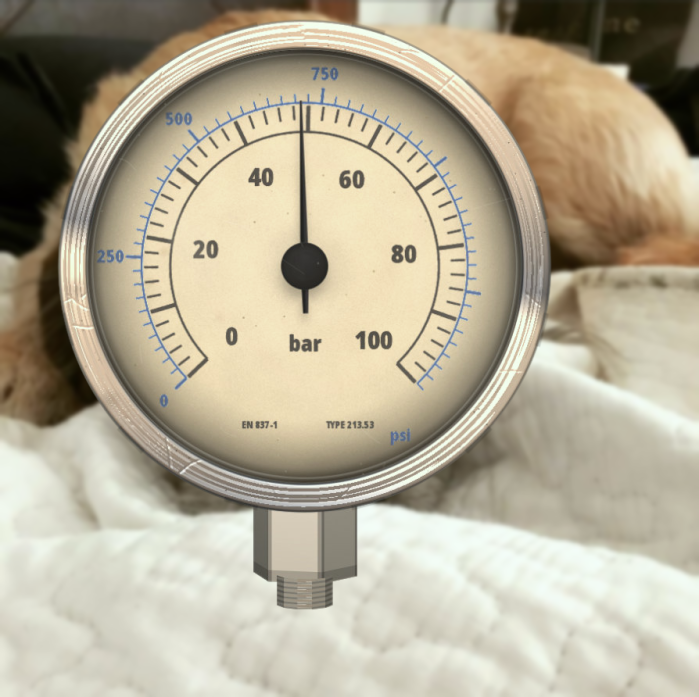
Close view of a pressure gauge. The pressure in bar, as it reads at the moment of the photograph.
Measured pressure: 49 bar
